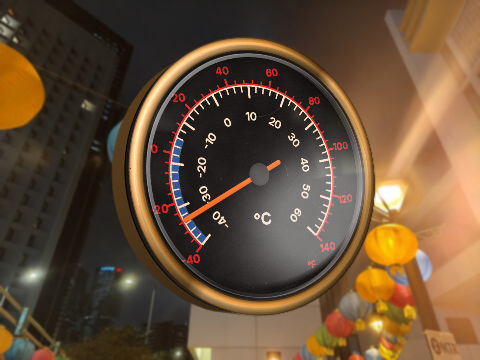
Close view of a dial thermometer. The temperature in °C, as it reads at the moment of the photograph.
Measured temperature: -33 °C
